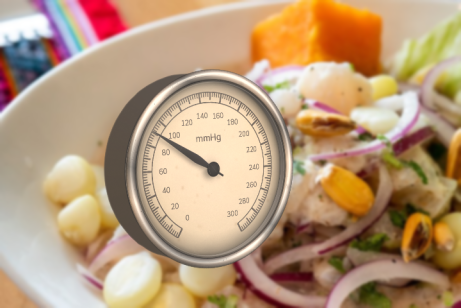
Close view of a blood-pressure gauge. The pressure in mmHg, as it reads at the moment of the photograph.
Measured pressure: 90 mmHg
